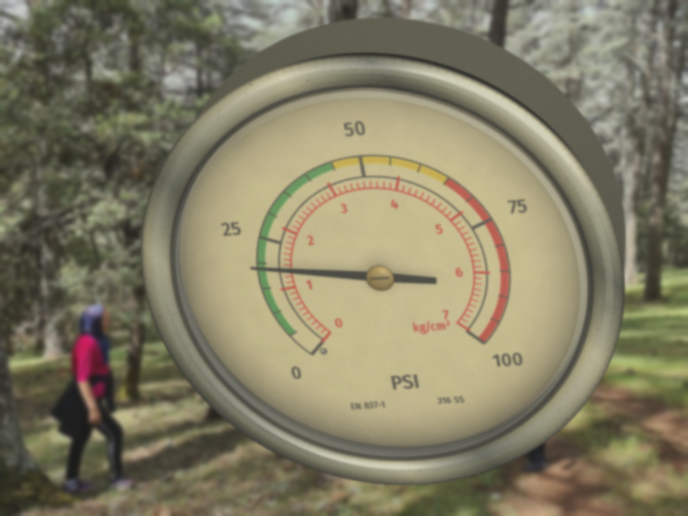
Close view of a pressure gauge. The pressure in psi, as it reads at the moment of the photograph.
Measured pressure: 20 psi
